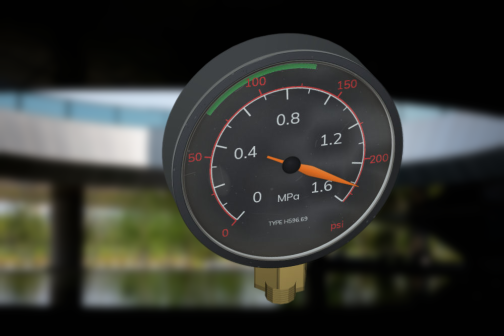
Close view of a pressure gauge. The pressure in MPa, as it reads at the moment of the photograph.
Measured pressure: 1.5 MPa
